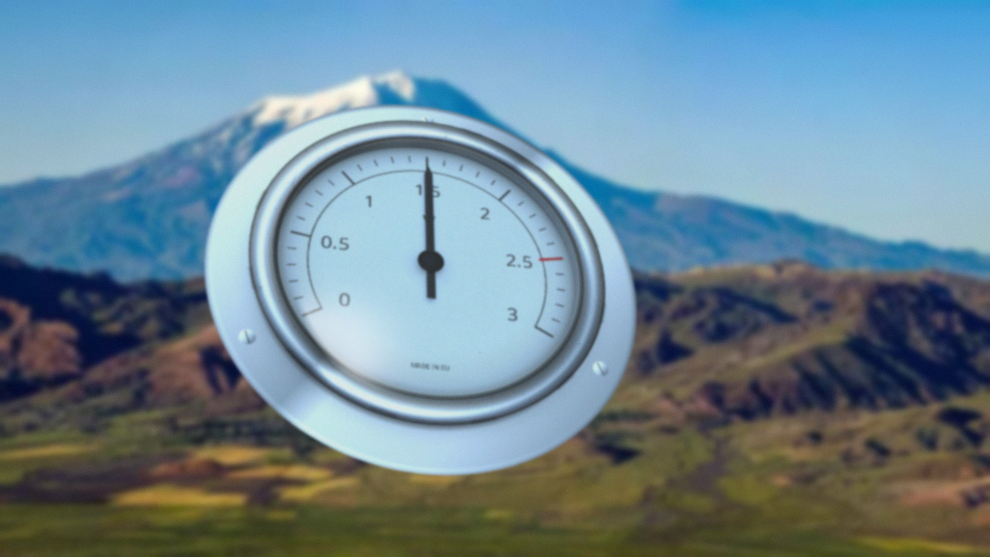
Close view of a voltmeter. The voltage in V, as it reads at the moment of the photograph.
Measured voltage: 1.5 V
